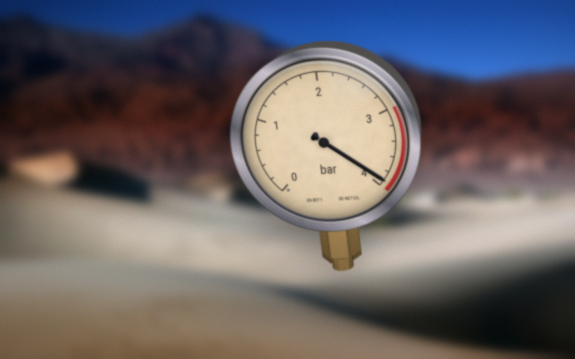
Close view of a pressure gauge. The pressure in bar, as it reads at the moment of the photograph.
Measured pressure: 3.9 bar
